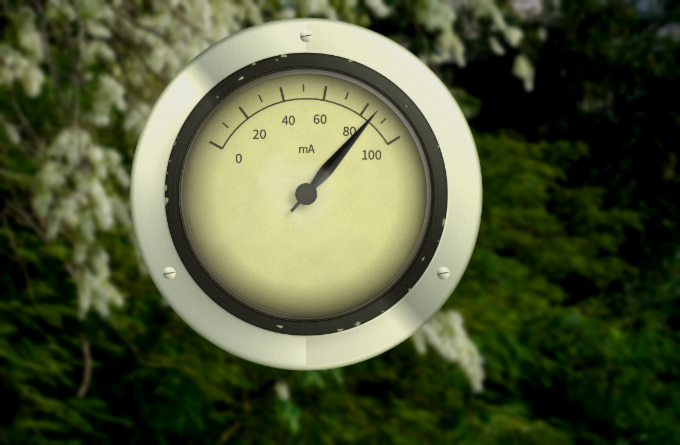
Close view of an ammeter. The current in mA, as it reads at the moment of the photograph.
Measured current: 85 mA
